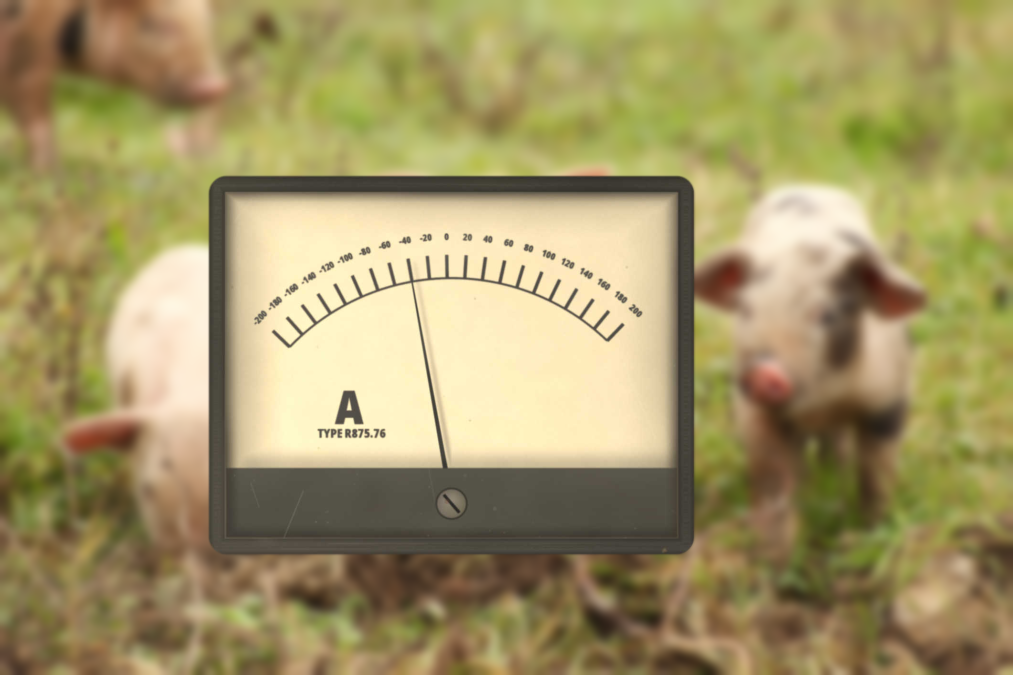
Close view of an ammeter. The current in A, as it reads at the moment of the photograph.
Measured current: -40 A
